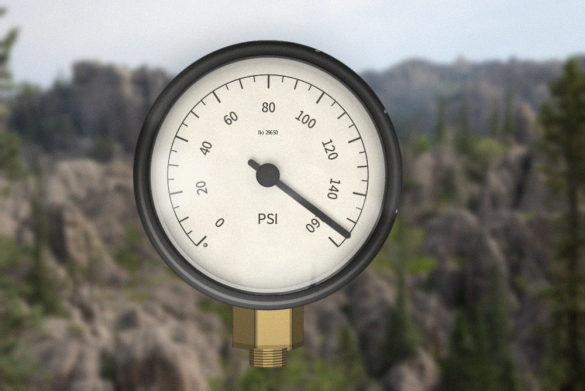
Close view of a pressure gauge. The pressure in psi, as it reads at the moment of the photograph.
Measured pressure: 155 psi
